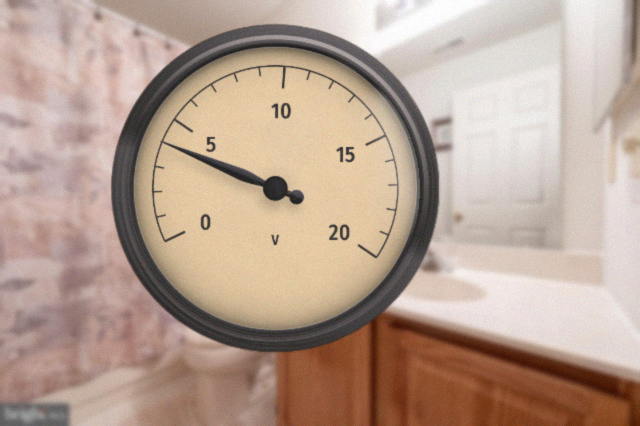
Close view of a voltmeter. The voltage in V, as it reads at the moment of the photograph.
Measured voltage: 4 V
